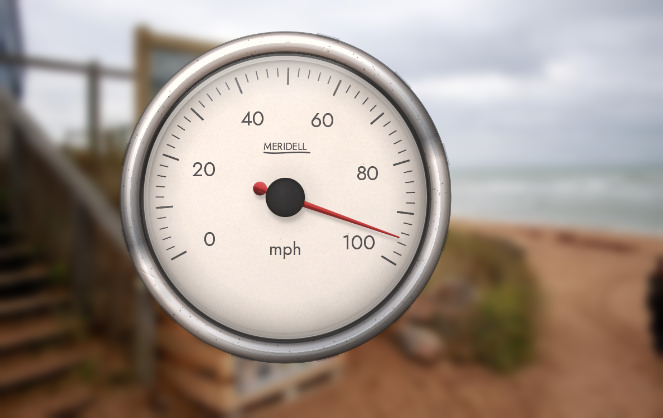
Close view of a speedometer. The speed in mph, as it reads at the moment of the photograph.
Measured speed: 95 mph
